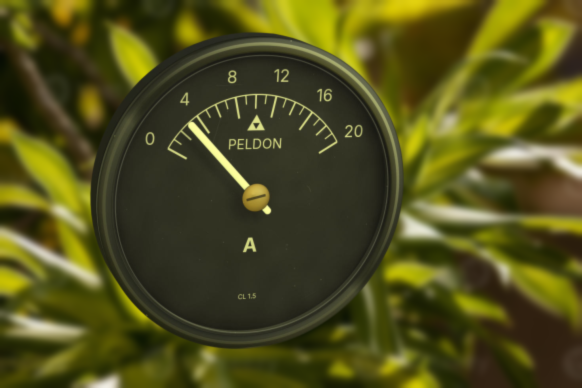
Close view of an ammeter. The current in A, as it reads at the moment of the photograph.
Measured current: 3 A
